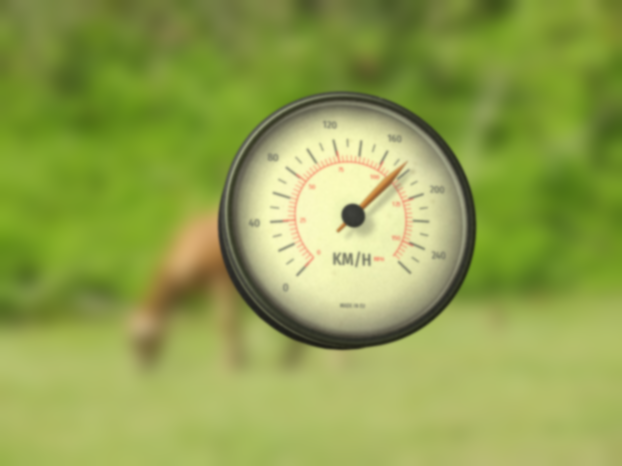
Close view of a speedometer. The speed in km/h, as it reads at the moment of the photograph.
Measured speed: 175 km/h
